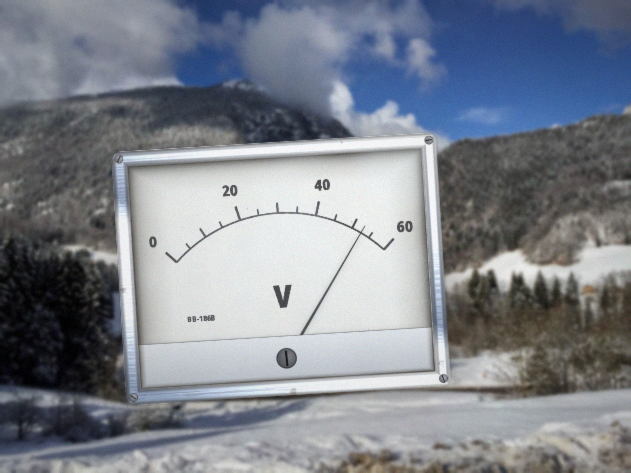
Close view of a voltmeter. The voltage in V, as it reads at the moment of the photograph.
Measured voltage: 52.5 V
